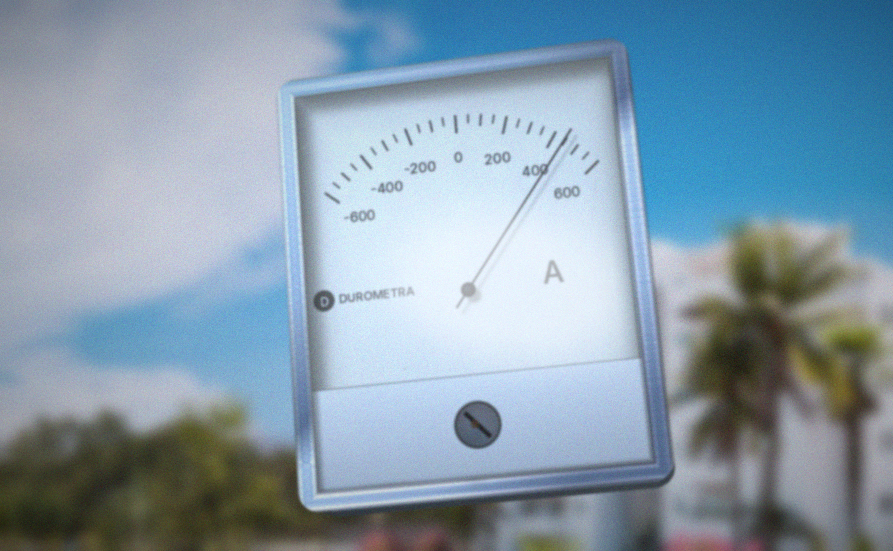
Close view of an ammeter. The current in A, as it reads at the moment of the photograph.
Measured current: 450 A
